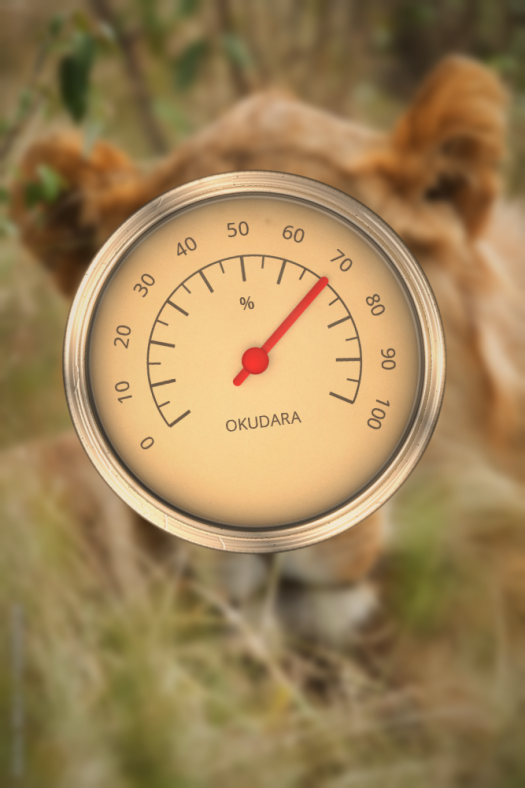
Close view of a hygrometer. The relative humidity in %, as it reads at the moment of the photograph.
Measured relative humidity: 70 %
